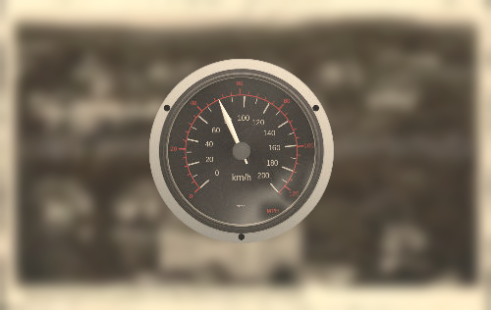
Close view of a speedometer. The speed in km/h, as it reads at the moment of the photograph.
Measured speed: 80 km/h
